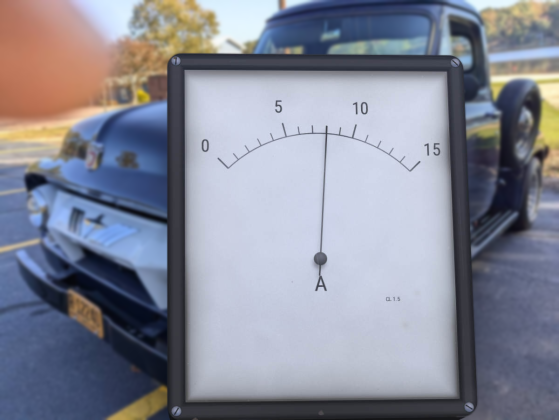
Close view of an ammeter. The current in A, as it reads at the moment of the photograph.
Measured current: 8 A
